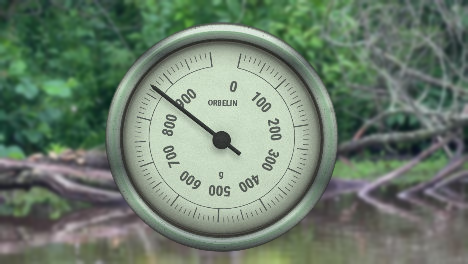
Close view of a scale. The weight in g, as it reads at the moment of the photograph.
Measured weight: 870 g
